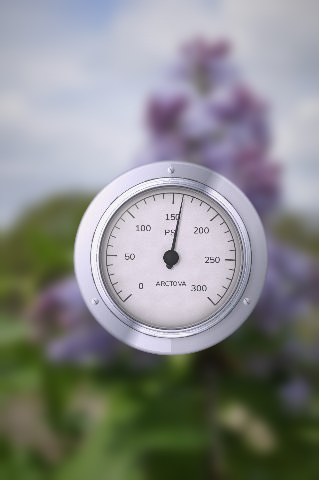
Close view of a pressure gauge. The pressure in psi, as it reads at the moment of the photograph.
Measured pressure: 160 psi
